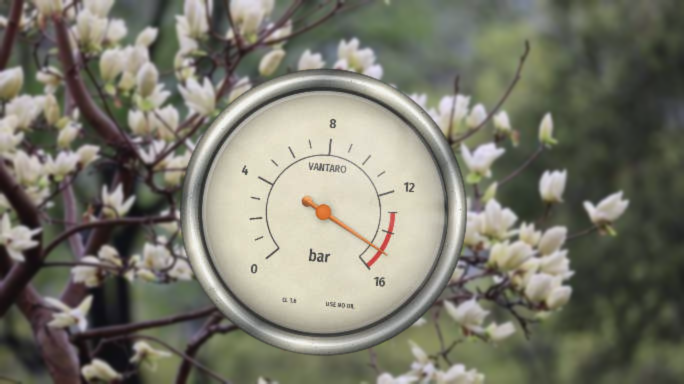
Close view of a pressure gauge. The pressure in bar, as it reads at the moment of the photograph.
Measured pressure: 15 bar
